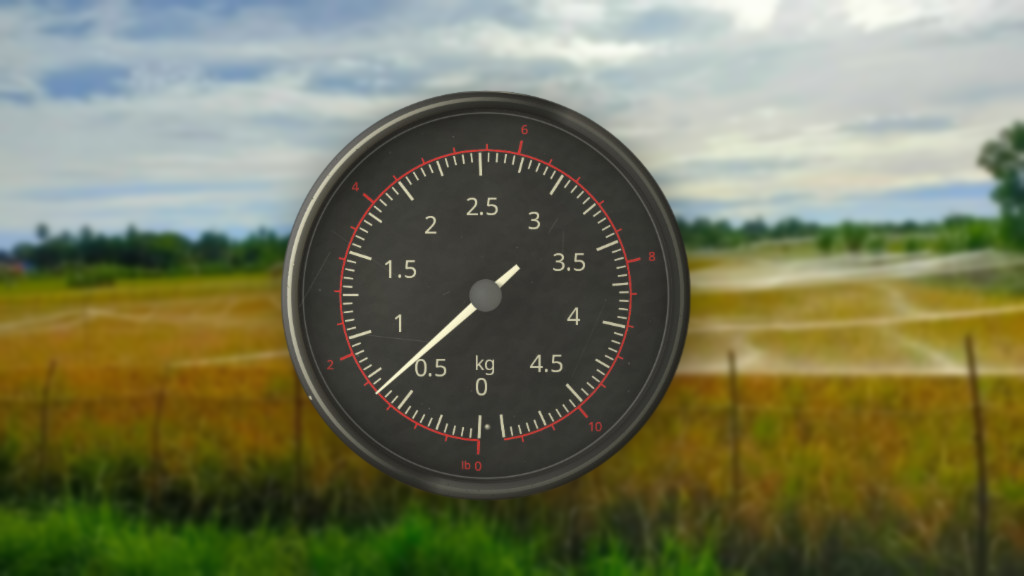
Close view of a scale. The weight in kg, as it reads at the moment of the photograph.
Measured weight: 0.65 kg
